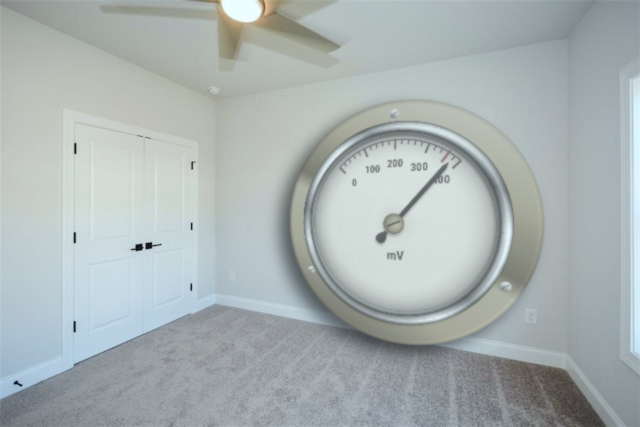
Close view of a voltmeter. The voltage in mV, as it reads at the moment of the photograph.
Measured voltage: 380 mV
